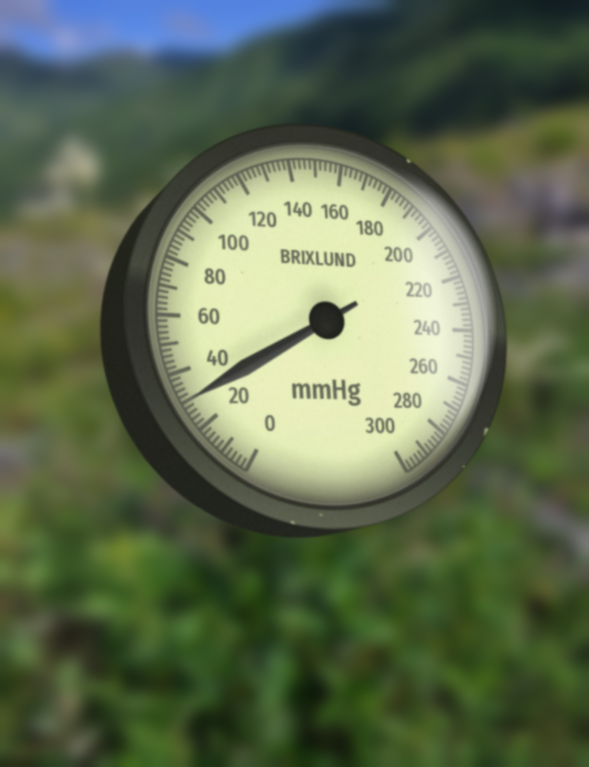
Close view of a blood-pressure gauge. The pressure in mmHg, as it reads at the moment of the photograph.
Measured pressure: 30 mmHg
